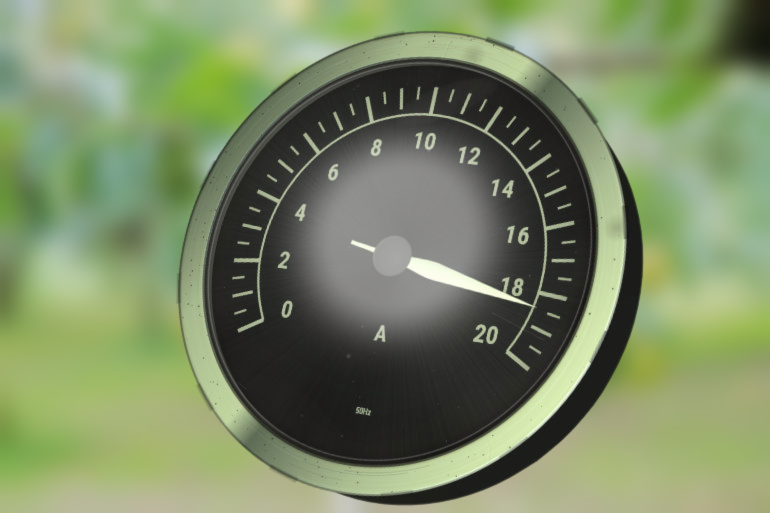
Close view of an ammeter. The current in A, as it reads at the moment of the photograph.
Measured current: 18.5 A
